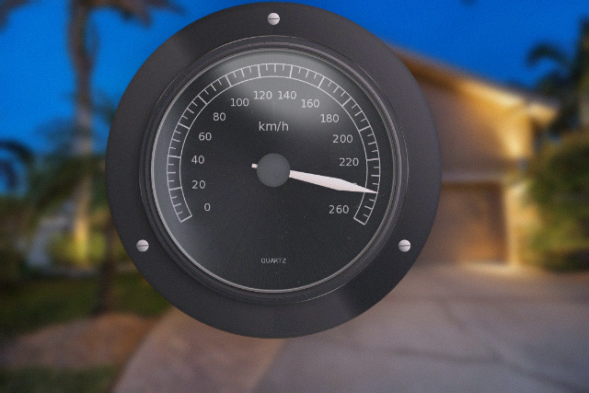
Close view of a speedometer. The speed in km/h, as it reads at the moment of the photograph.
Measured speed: 240 km/h
